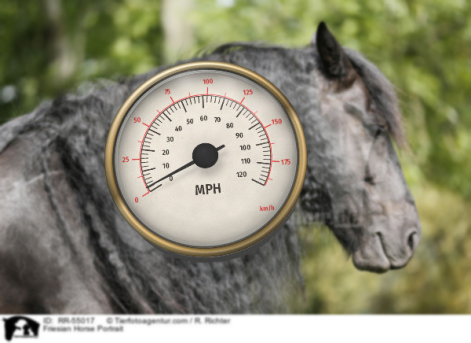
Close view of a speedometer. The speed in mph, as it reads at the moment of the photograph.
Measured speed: 2 mph
